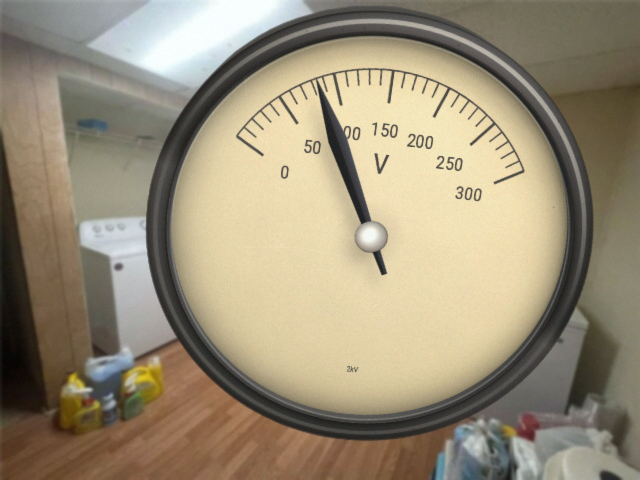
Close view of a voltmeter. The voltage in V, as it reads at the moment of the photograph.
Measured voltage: 85 V
